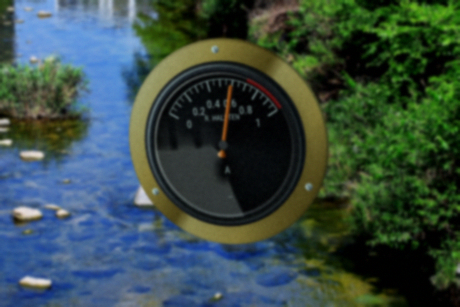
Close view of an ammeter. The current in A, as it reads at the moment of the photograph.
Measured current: 0.6 A
